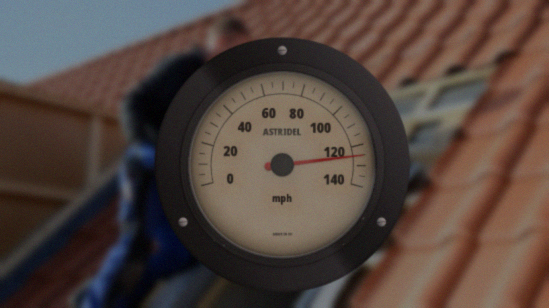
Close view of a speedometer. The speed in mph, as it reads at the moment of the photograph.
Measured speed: 125 mph
